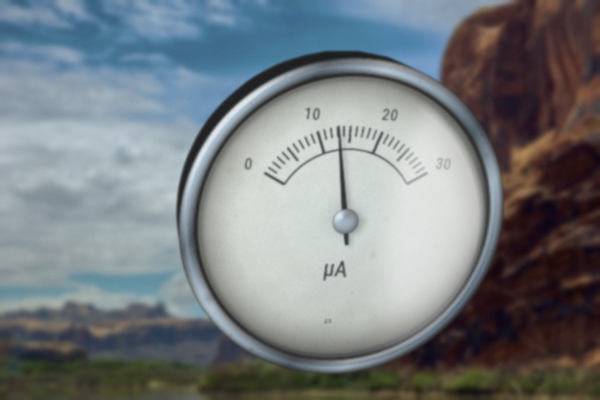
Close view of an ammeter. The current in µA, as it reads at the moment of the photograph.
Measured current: 13 µA
